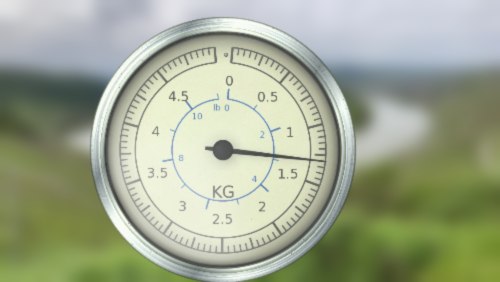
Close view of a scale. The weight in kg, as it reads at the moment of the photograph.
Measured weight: 1.3 kg
